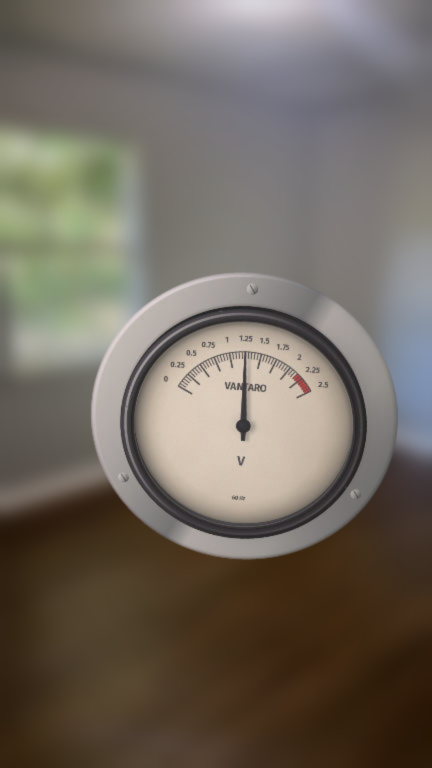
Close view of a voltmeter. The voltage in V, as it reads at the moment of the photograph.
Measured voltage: 1.25 V
